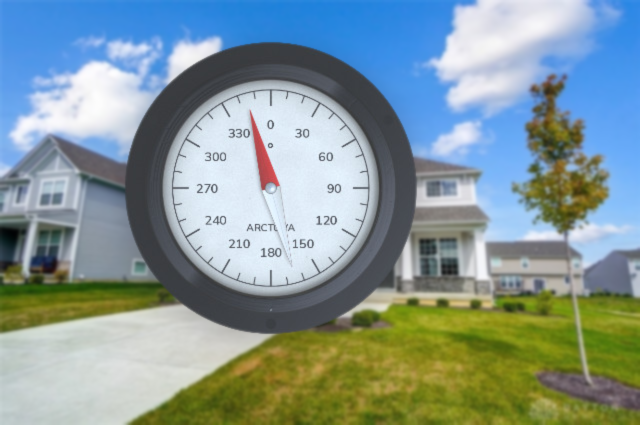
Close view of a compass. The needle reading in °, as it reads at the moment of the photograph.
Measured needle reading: 345 °
